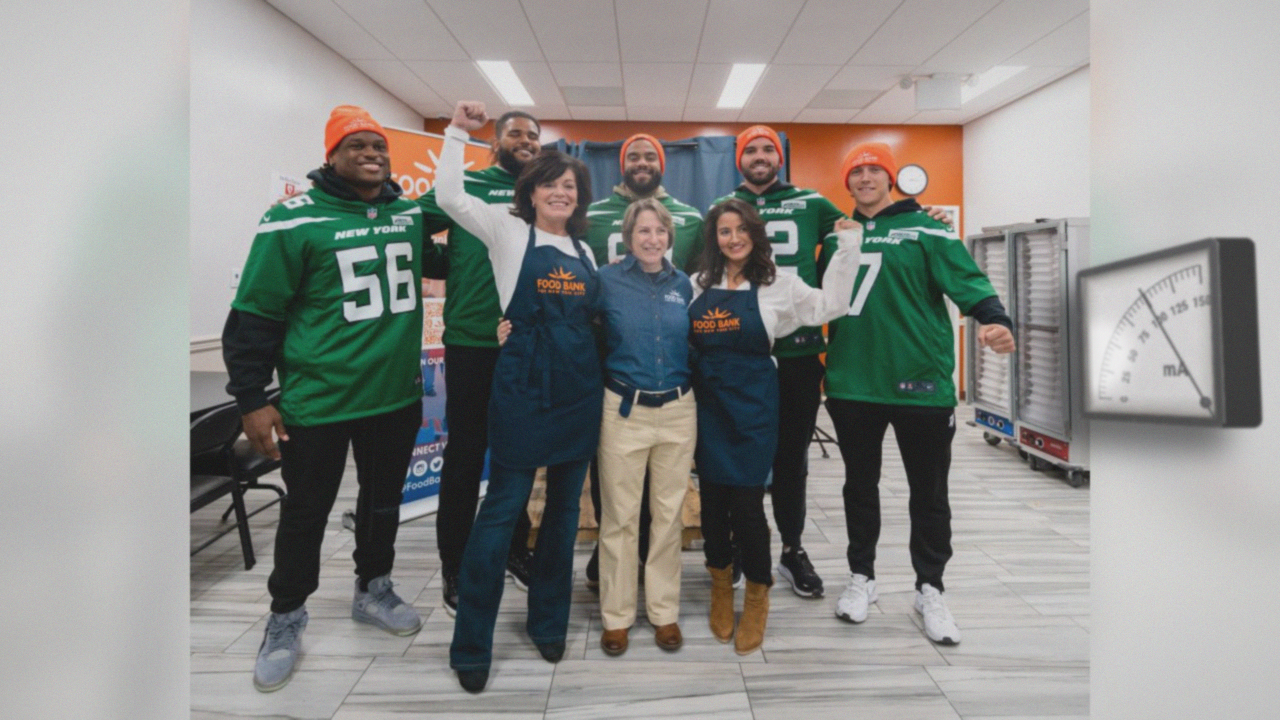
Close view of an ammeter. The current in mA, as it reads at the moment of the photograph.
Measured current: 100 mA
